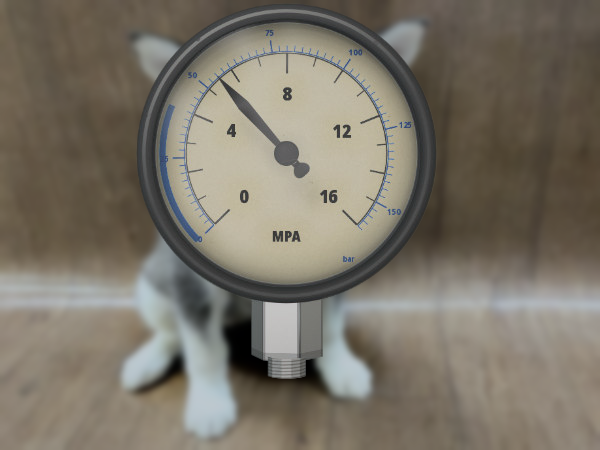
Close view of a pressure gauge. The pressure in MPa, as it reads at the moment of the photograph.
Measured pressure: 5.5 MPa
